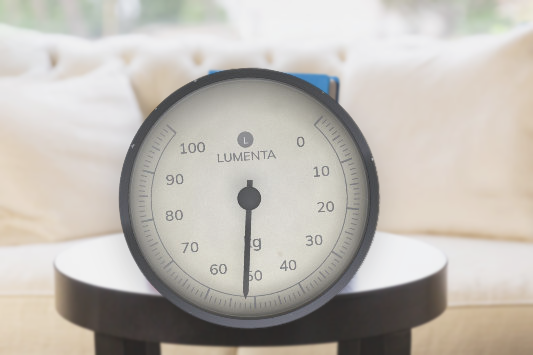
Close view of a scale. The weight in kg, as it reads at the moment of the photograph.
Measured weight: 52 kg
